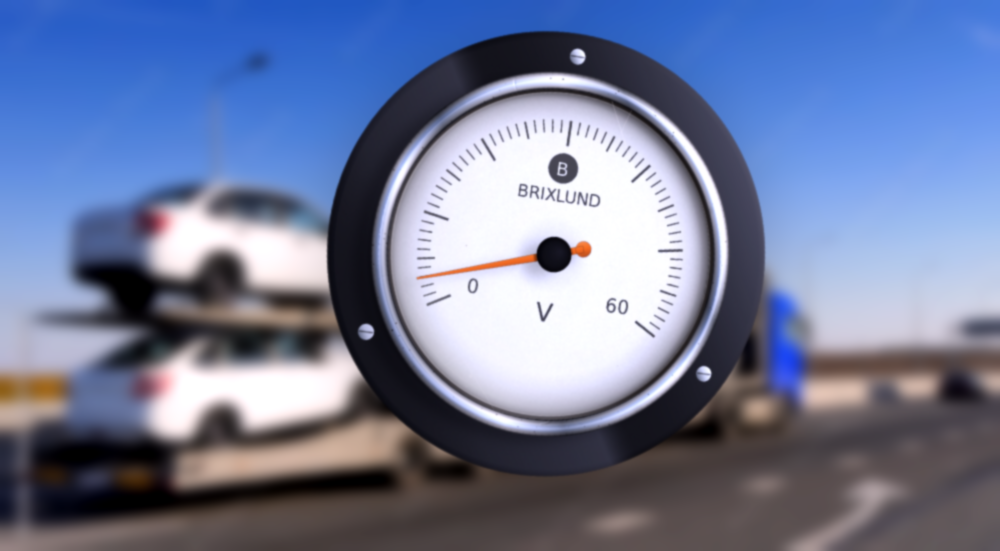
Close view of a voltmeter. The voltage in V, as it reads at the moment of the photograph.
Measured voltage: 3 V
